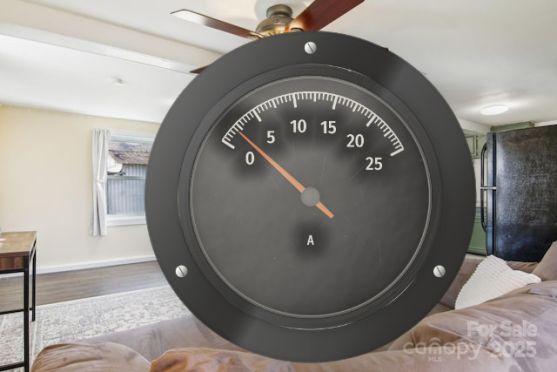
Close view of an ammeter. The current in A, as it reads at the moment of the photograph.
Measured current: 2 A
